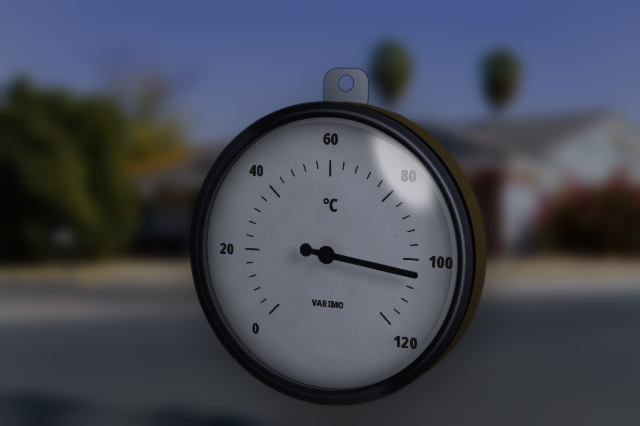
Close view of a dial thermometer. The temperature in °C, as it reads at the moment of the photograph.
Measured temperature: 104 °C
